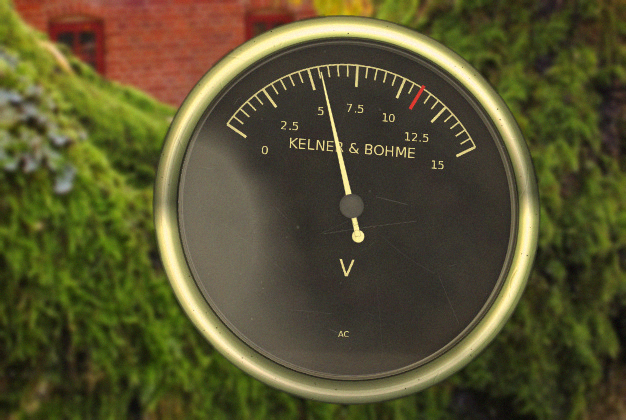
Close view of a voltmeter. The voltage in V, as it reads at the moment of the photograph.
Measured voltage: 5.5 V
